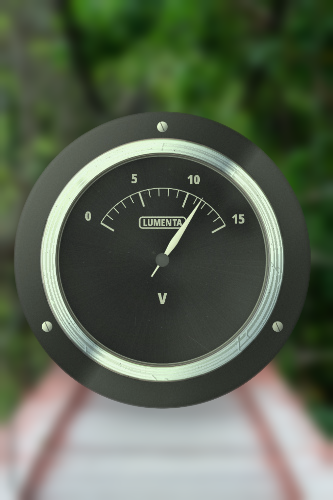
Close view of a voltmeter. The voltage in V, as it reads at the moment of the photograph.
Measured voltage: 11.5 V
